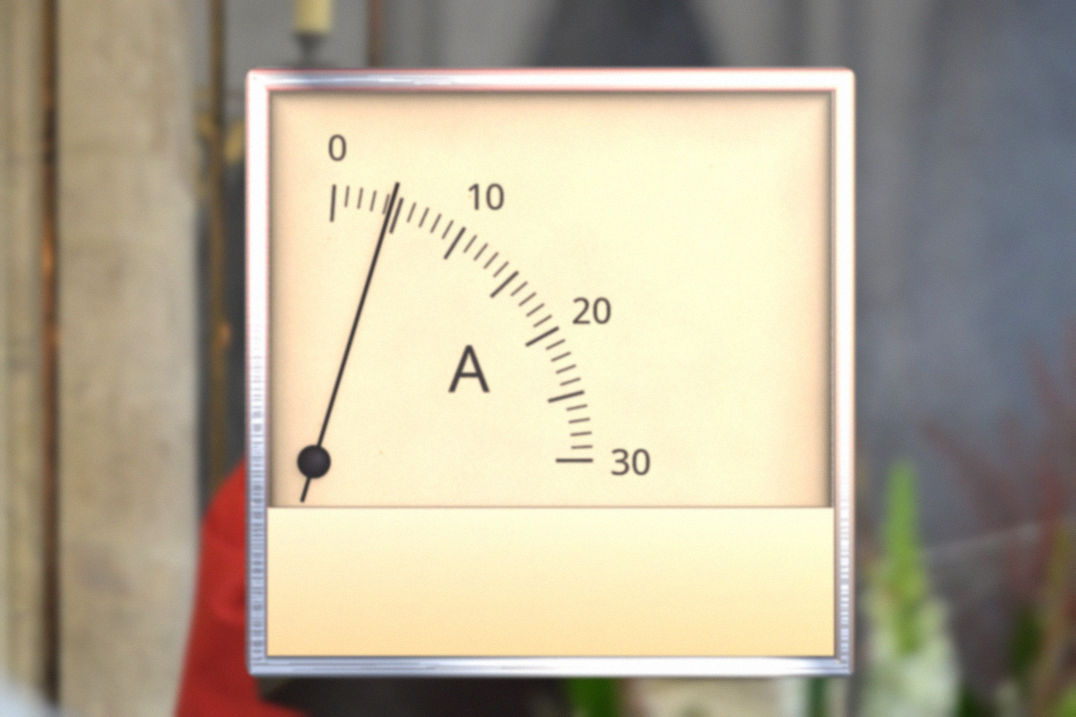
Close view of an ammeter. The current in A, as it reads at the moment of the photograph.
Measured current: 4.5 A
